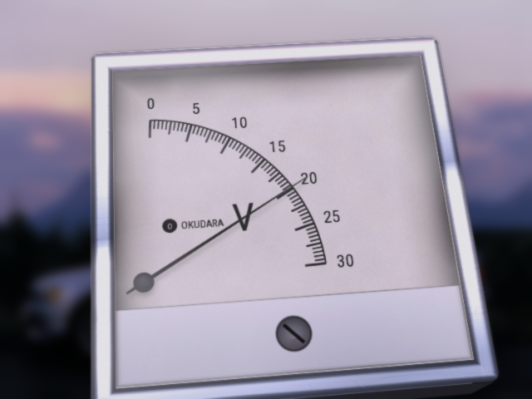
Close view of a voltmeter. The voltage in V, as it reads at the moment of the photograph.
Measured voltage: 20 V
